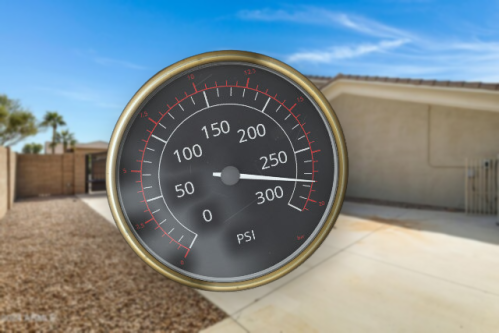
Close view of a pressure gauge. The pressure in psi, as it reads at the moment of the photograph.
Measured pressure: 275 psi
